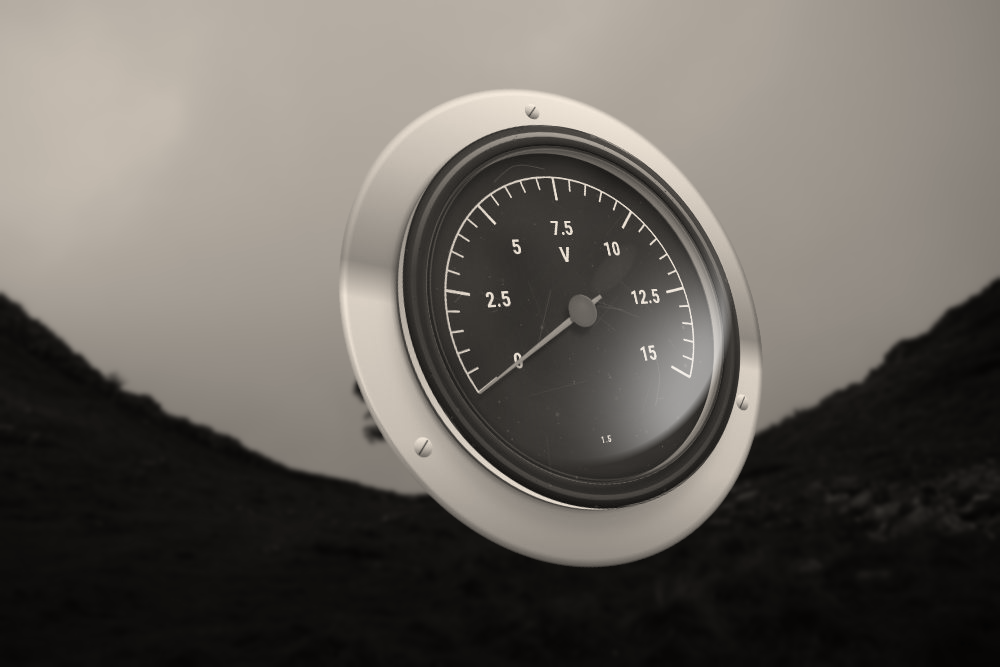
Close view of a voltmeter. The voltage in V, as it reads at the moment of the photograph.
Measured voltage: 0 V
